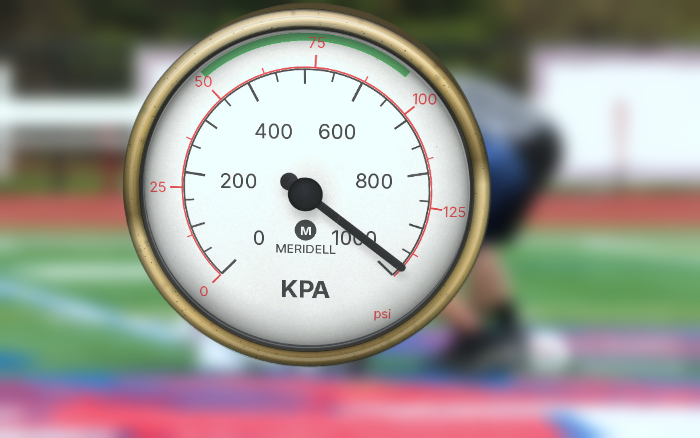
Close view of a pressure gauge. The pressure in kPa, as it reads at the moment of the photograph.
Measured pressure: 975 kPa
